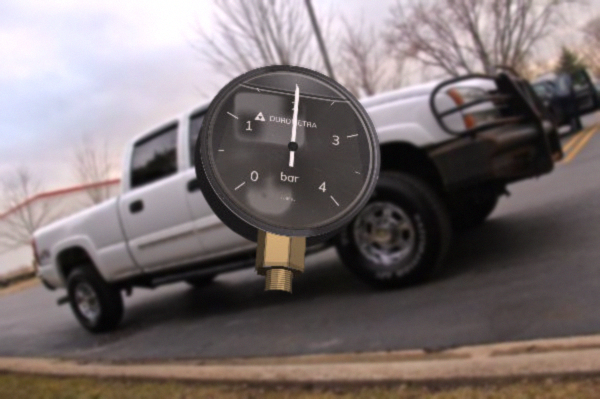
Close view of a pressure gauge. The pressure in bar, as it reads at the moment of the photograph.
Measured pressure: 2 bar
